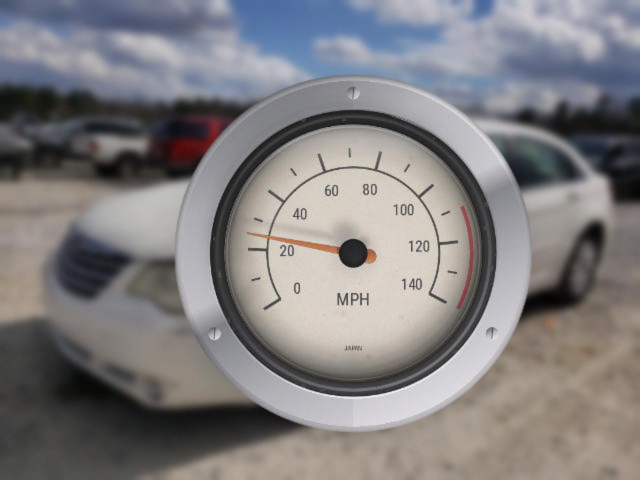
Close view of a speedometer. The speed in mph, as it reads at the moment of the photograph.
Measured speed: 25 mph
